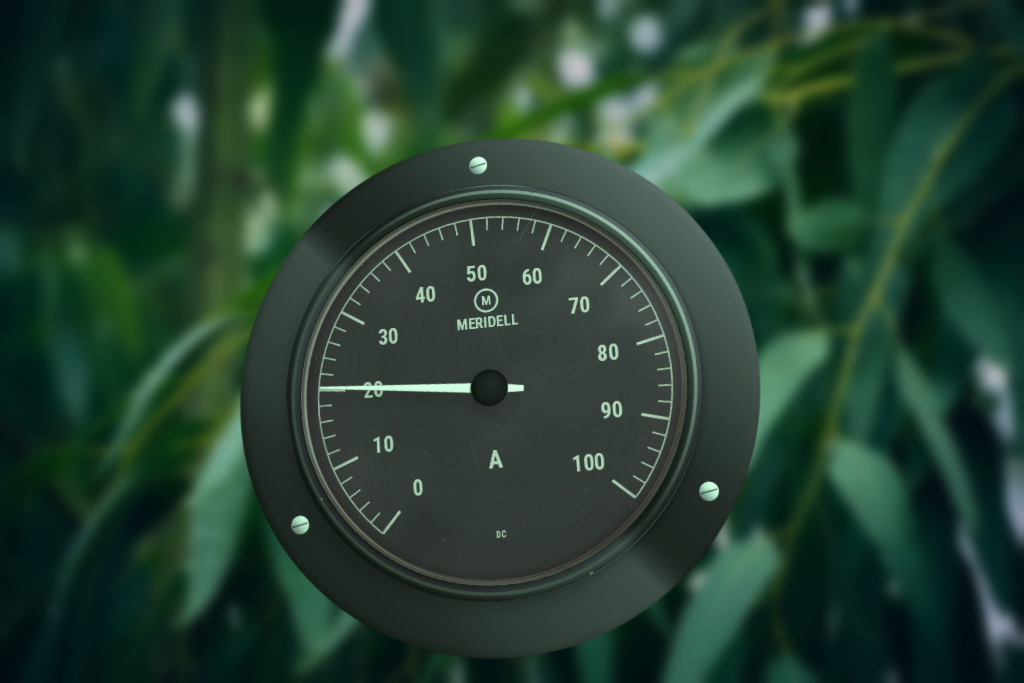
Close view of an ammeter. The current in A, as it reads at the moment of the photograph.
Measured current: 20 A
